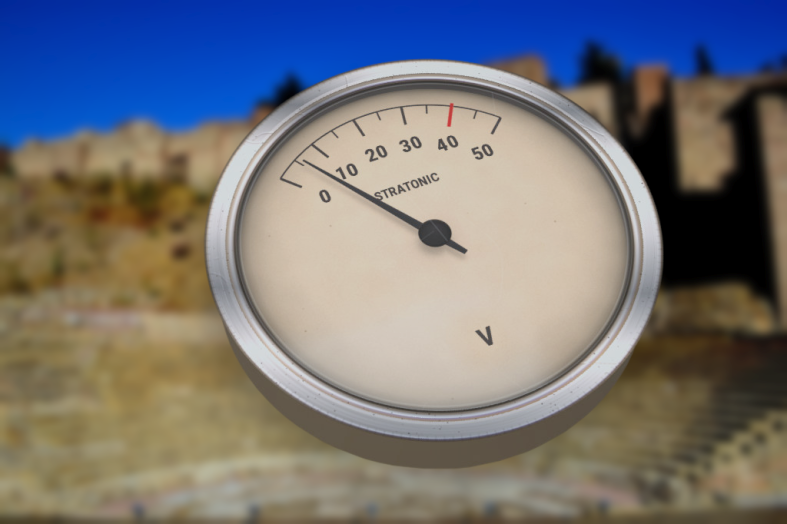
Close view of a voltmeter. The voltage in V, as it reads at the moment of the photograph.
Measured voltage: 5 V
